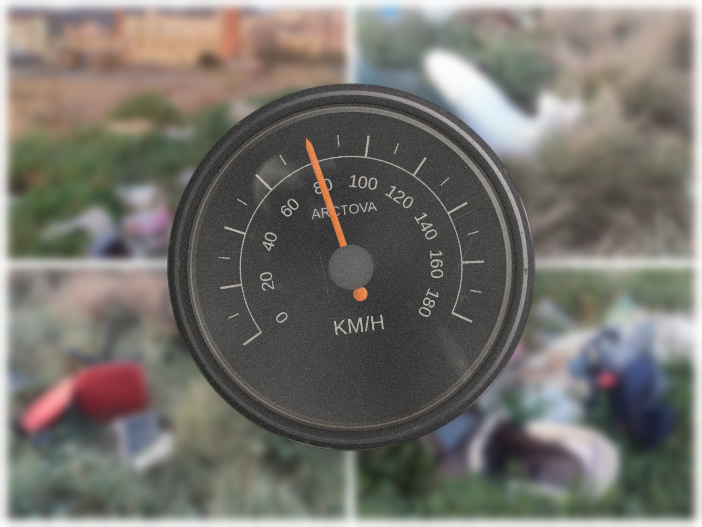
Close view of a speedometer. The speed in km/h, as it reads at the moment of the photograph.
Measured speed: 80 km/h
